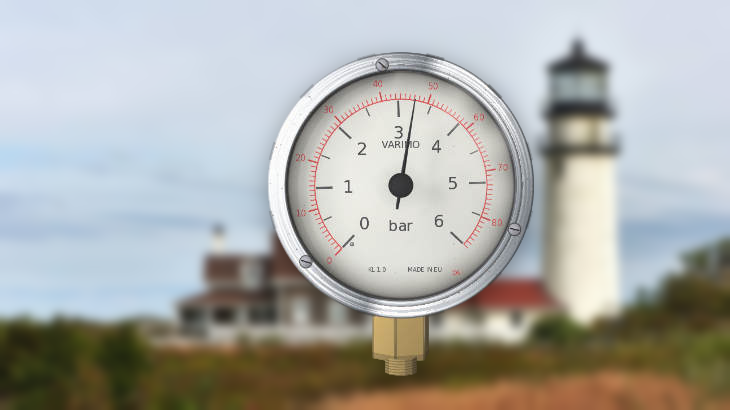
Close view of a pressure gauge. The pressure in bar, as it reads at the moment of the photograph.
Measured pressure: 3.25 bar
